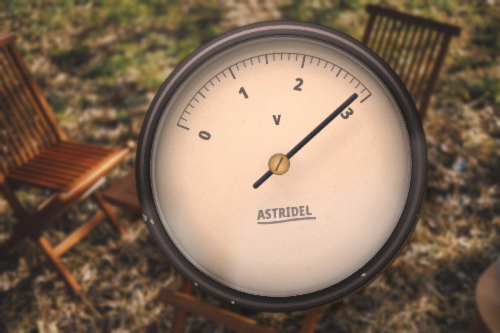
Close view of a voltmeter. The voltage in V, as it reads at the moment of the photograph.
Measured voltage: 2.9 V
